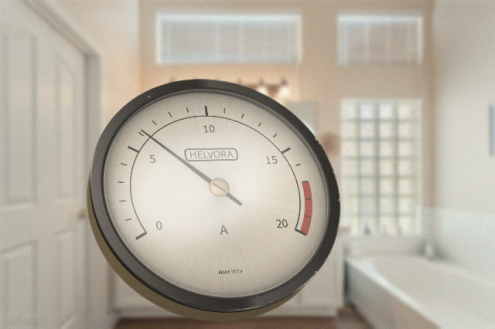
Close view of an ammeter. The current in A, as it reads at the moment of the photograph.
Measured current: 6 A
